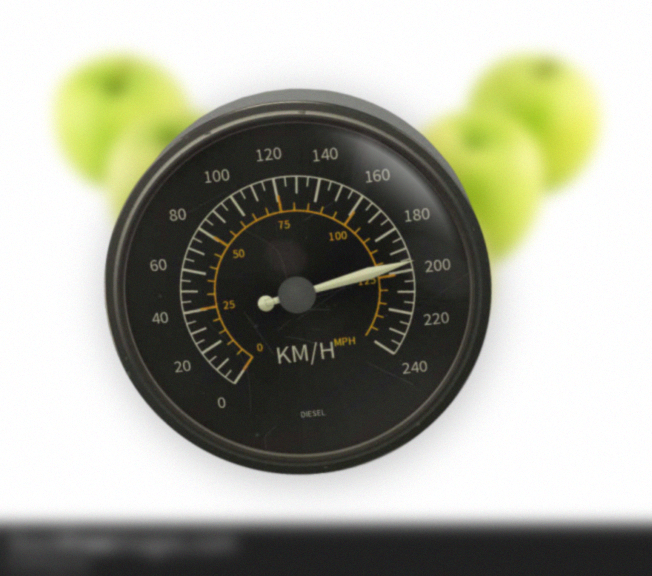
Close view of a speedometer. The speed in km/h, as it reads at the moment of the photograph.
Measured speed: 195 km/h
